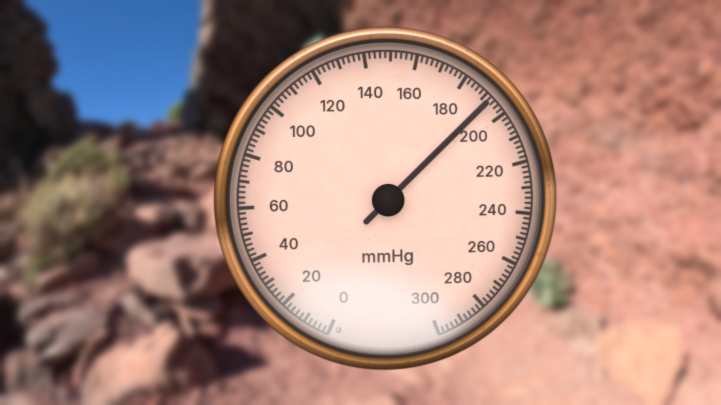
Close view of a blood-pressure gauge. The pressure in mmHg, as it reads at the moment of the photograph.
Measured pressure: 192 mmHg
